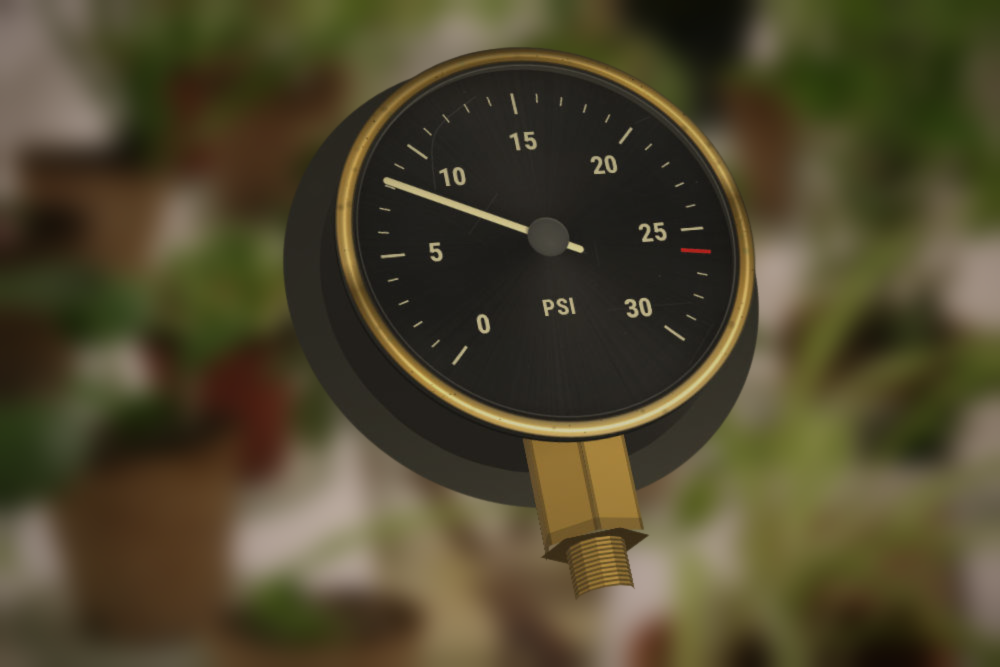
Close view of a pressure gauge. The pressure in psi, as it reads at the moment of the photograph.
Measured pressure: 8 psi
